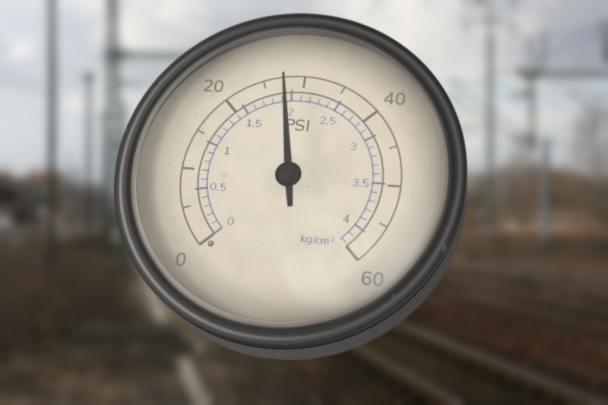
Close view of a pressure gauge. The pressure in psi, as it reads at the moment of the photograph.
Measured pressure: 27.5 psi
